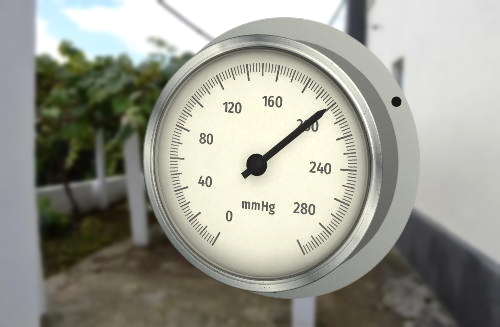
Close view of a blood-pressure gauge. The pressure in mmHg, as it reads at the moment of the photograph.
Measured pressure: 200 mmHg
